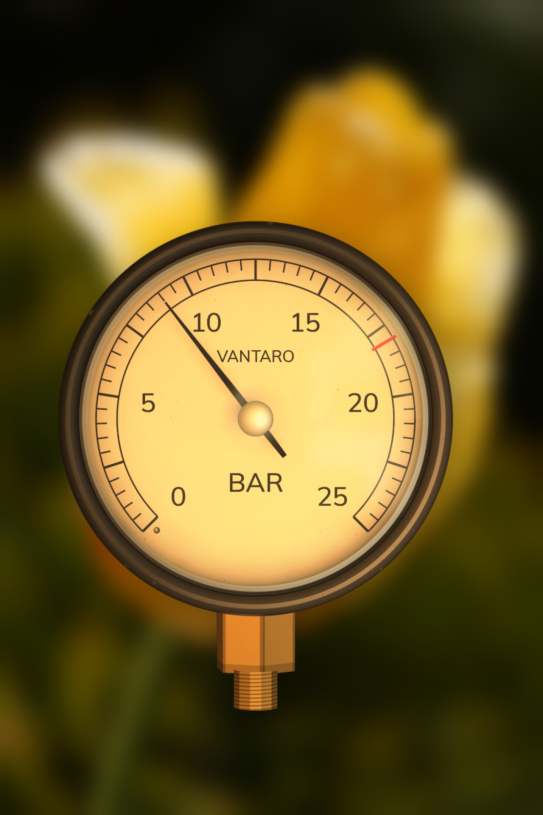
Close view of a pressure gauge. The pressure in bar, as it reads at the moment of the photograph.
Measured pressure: 9 bar
